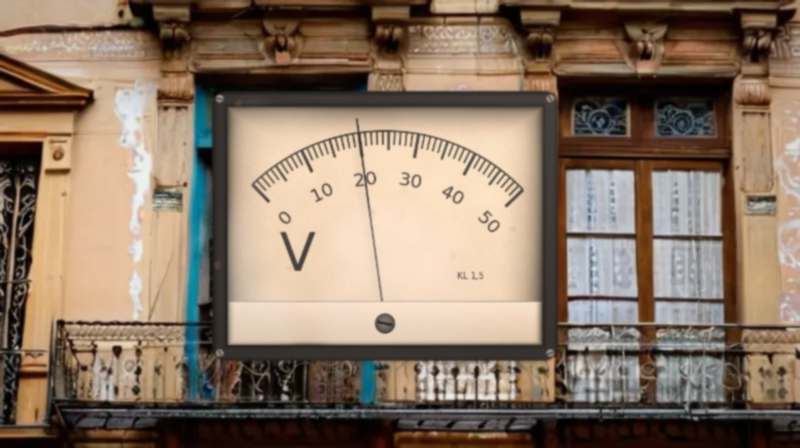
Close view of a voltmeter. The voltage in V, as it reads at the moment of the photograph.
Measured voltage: 20 V
